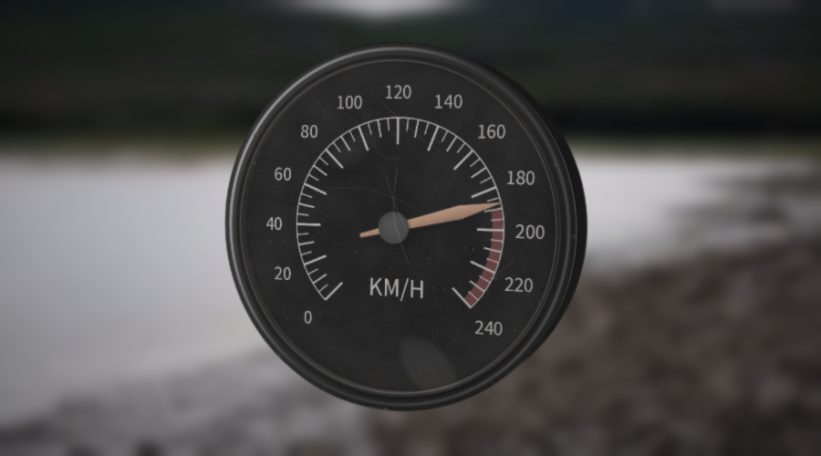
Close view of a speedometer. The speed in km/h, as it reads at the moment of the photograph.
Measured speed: 187.5 km/h
